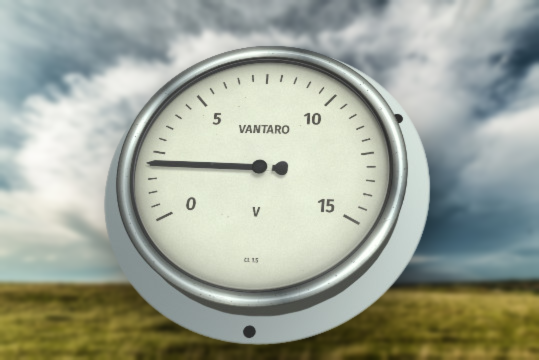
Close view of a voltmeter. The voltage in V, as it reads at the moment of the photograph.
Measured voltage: 2 V
